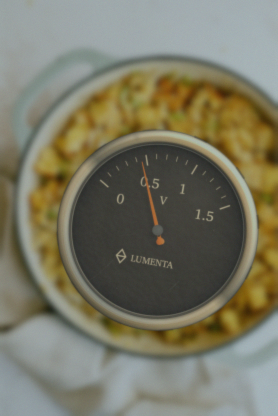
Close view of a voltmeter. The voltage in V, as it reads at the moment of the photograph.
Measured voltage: 0.45 V
